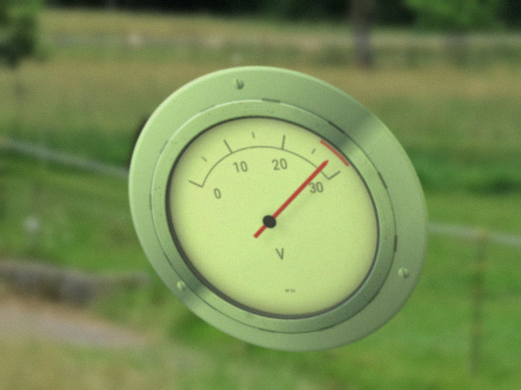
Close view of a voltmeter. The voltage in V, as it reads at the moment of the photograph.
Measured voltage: 27.5 V
